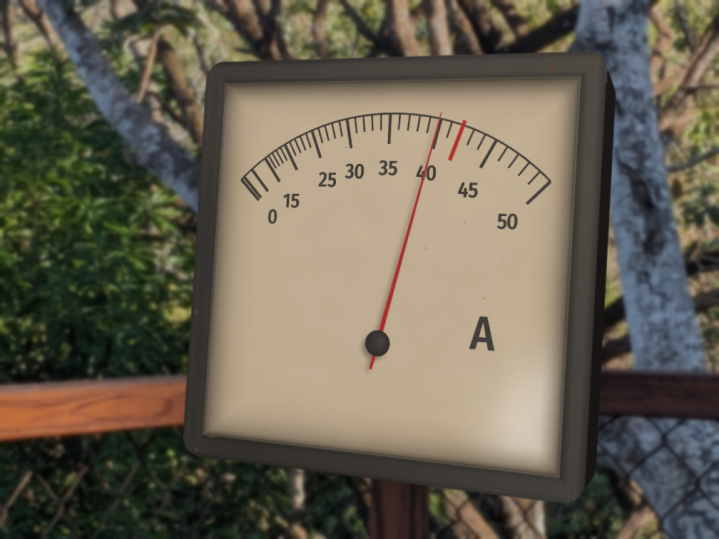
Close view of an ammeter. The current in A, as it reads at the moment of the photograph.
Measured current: 40 A
